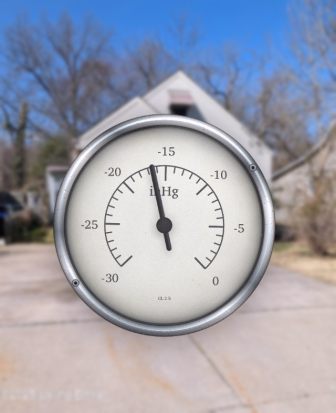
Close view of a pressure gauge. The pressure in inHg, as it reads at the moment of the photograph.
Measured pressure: -16.5 inHg
